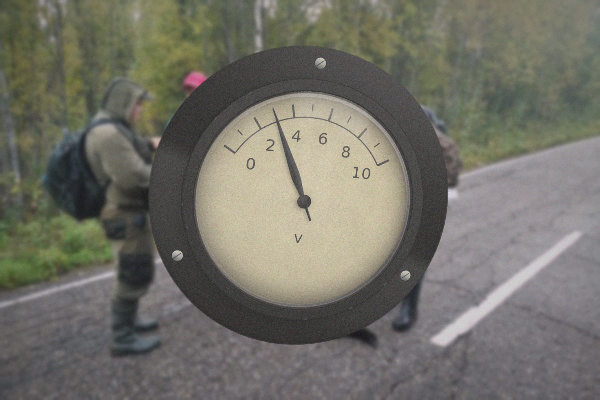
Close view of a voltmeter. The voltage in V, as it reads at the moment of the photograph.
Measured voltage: 3 V
